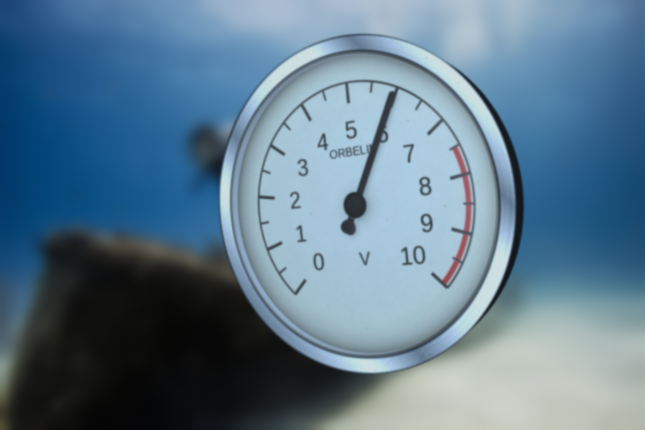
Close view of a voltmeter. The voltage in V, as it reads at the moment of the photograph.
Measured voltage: 6 V
